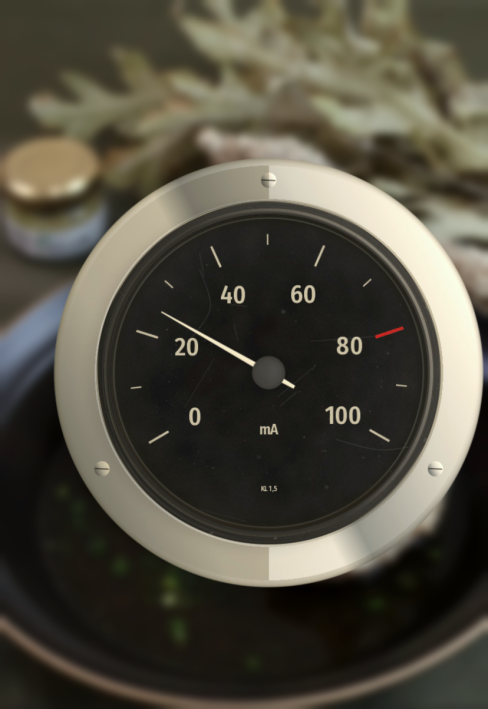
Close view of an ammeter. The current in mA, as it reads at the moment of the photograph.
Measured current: 25 mA
